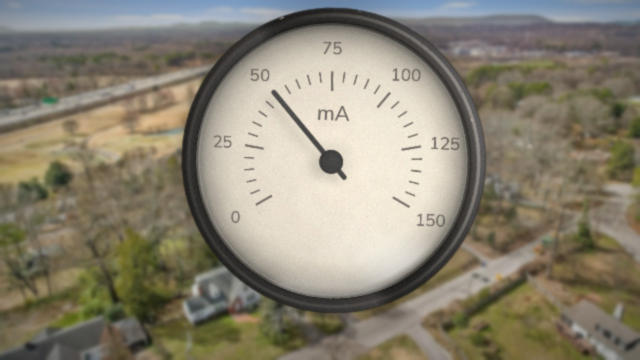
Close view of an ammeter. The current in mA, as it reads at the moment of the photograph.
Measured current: 50 mA
